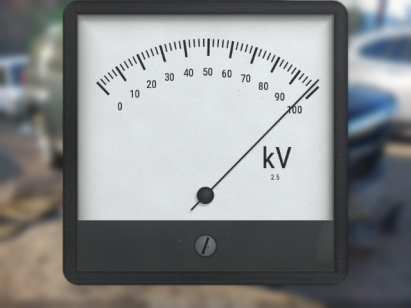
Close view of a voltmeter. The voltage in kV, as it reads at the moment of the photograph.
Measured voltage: 98 kV
